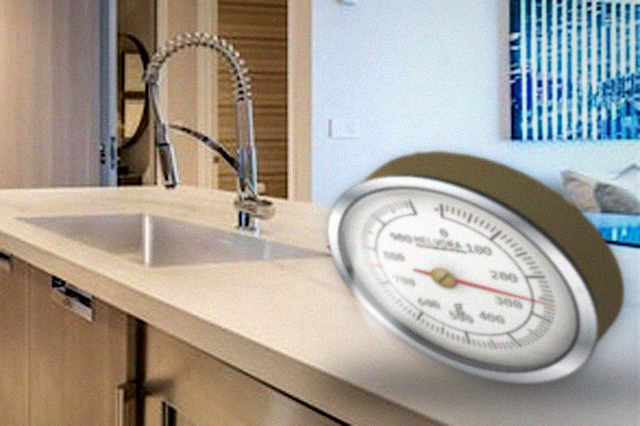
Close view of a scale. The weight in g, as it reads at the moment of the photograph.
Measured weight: 250 g
